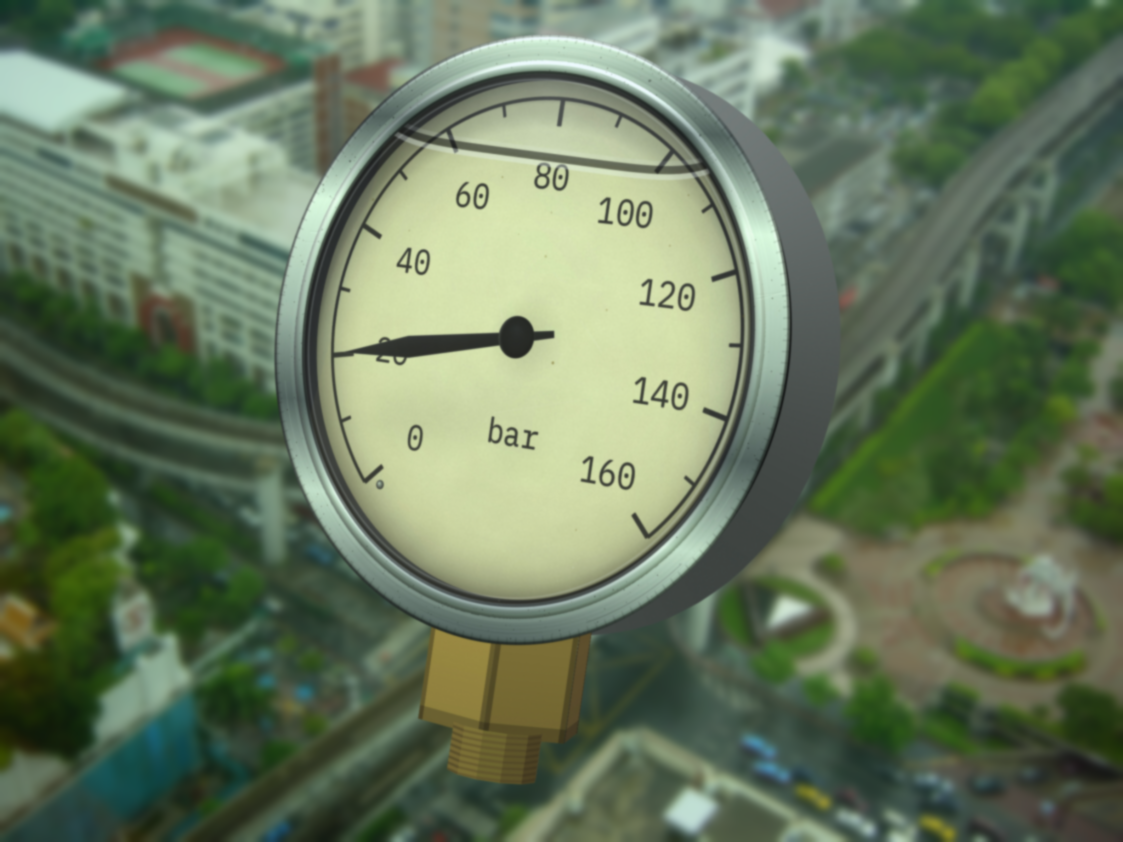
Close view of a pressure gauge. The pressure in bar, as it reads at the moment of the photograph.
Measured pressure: 20 bar
